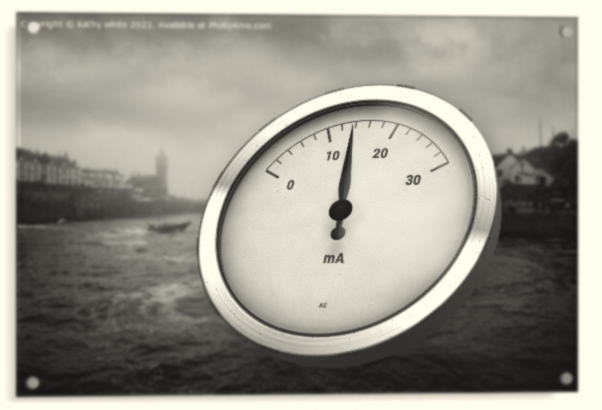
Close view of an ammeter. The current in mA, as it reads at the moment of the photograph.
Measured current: 14 mA
